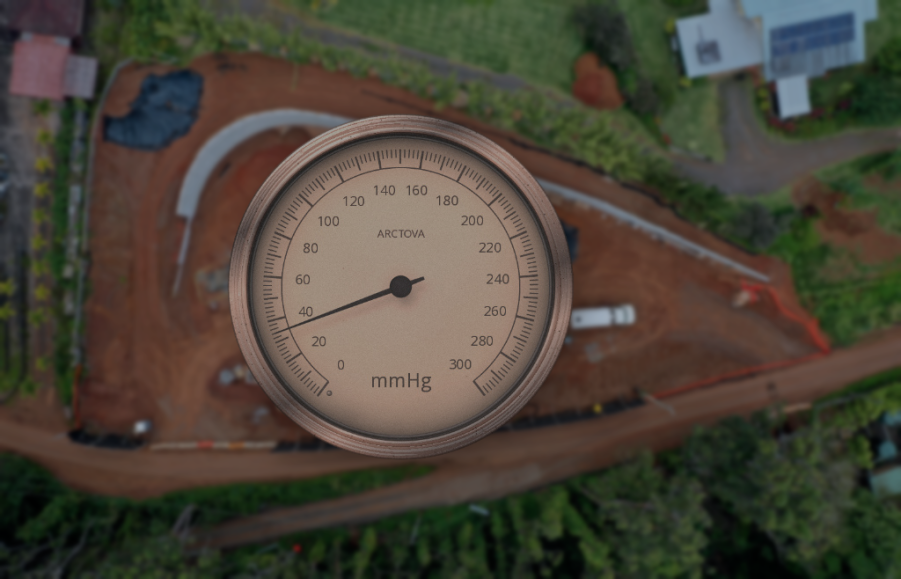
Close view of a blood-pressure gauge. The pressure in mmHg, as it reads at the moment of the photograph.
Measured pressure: 34 mmHg
